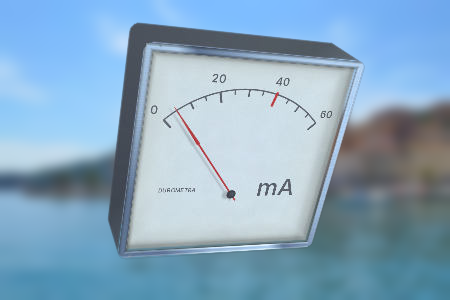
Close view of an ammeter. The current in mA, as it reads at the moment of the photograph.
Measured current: 5 mA
